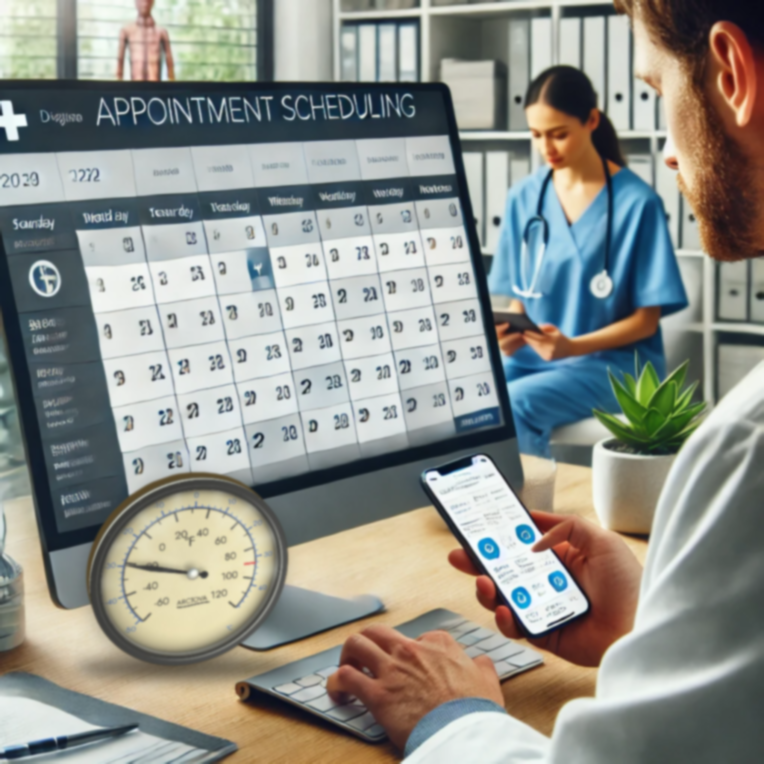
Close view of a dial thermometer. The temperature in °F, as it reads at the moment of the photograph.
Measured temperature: -20 °F
